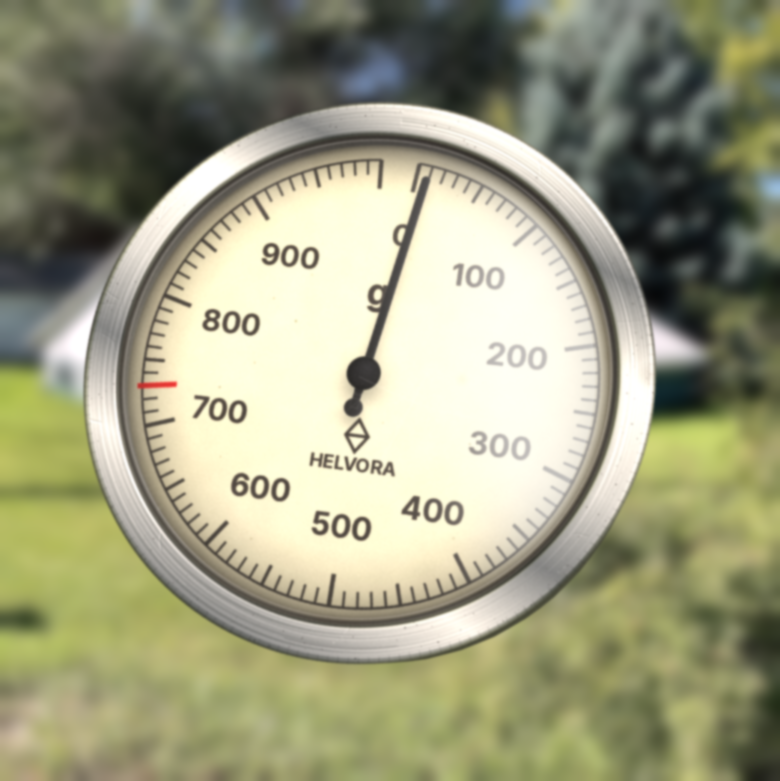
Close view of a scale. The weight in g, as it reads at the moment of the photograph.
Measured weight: 10 g
